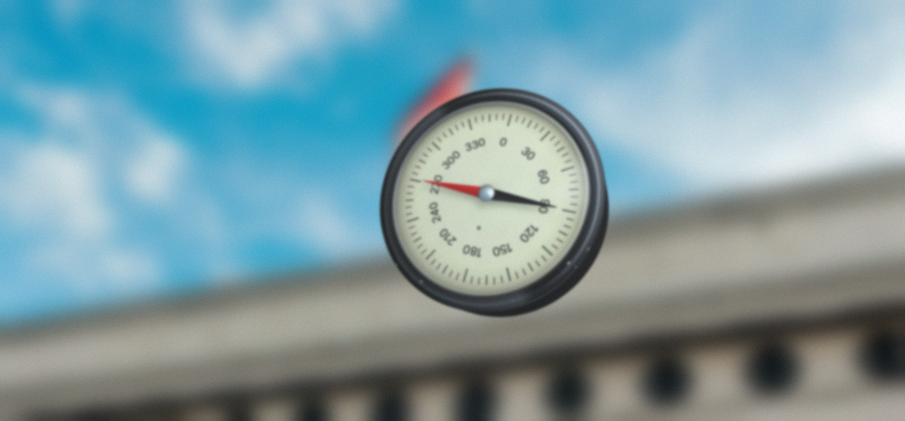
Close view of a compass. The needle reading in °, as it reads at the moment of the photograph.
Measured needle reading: 270 °
